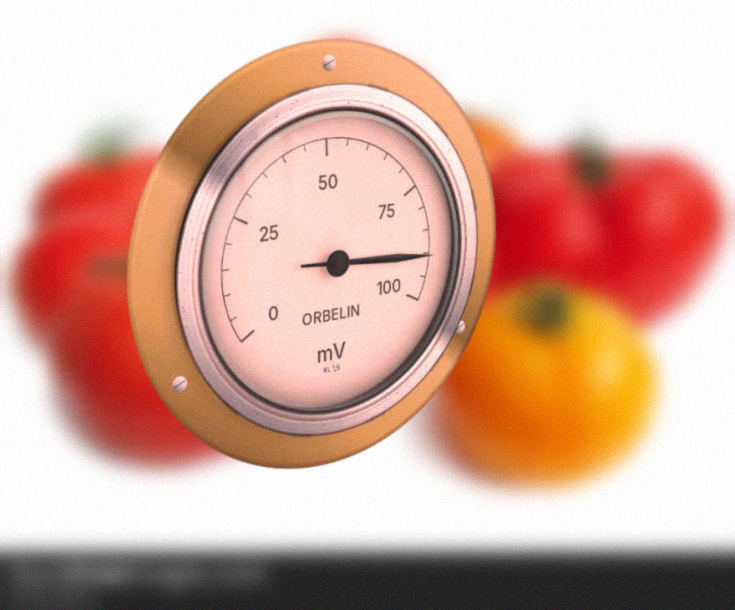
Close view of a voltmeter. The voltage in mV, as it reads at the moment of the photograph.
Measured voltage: 90 mV
